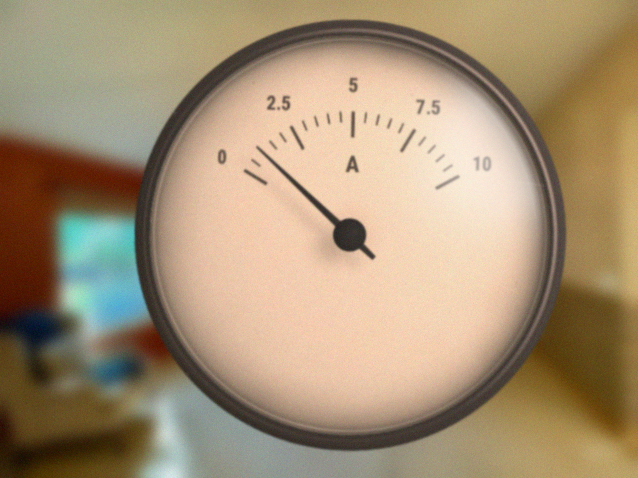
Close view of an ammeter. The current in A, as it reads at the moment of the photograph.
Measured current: 1 A
